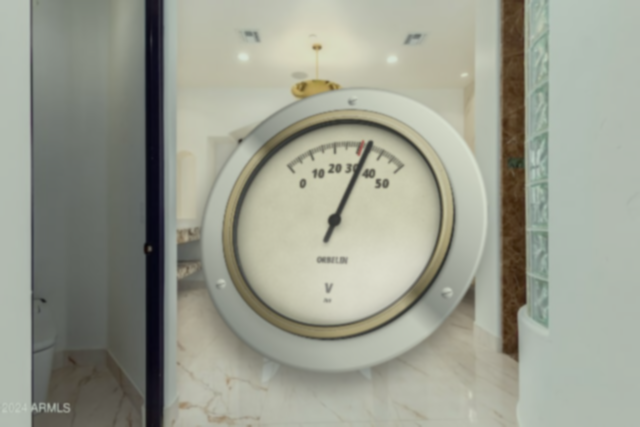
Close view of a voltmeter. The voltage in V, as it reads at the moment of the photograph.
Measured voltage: 35 V
